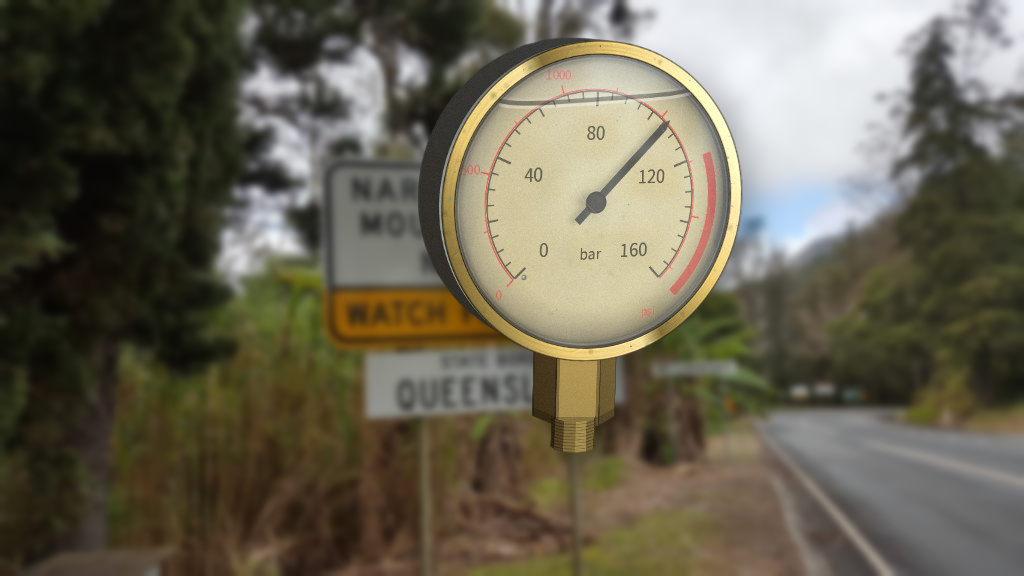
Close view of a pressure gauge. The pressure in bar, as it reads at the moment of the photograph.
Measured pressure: 105 bar
